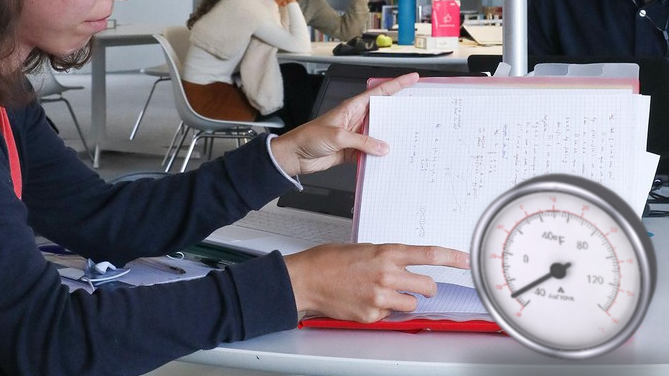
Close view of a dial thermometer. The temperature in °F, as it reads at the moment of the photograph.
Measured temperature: -30 °F
